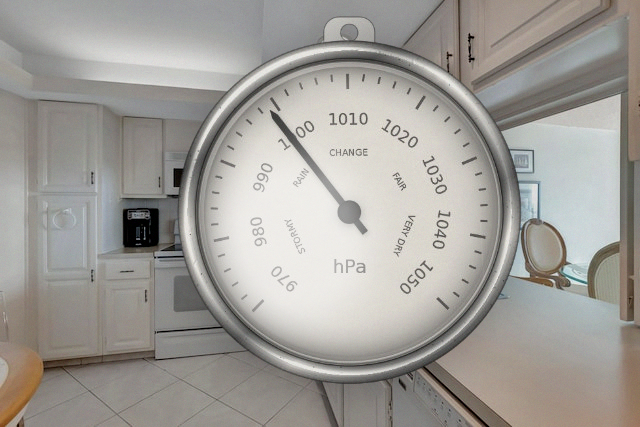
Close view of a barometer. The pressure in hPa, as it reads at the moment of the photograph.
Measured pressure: 999 hPa
